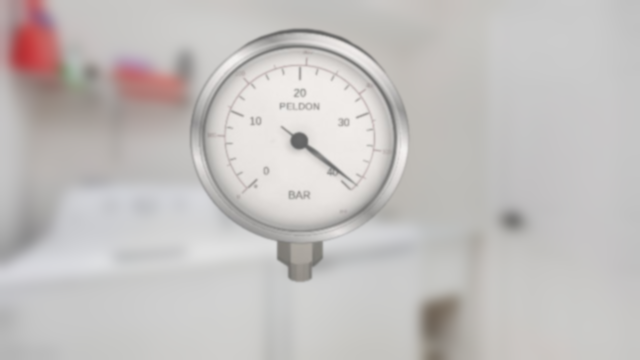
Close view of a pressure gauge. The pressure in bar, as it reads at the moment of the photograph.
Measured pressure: 39 bar
